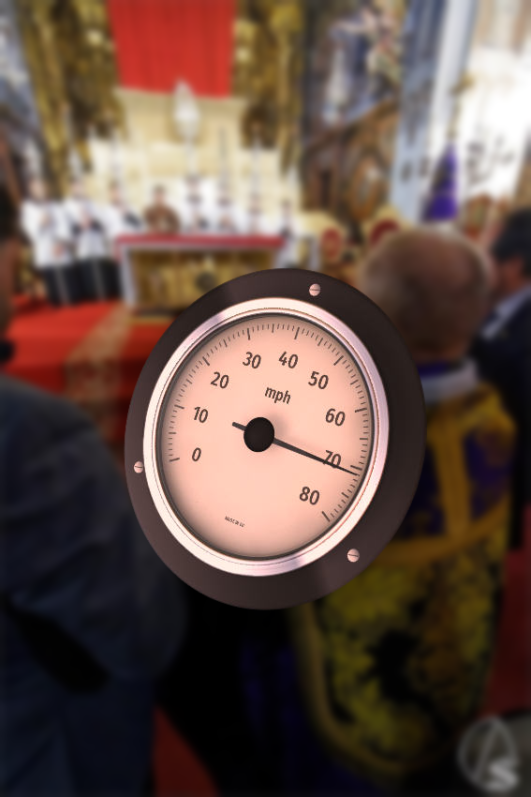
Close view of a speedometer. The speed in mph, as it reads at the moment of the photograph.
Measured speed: 71 mph
